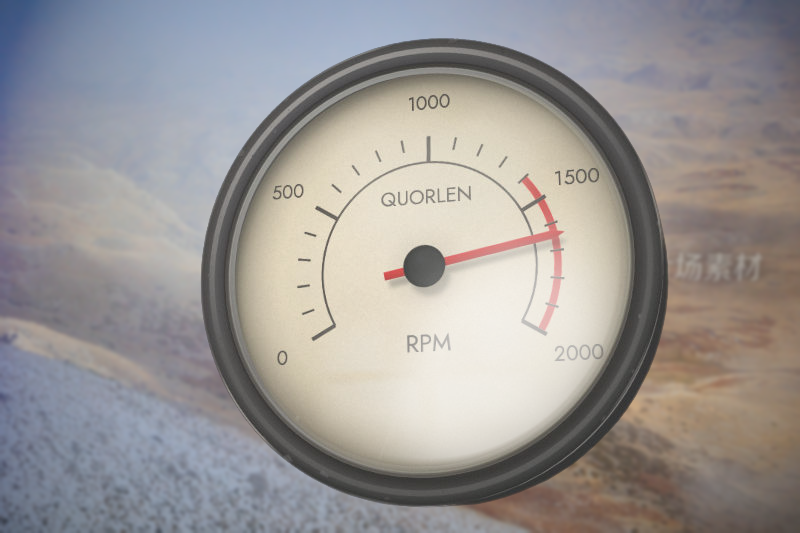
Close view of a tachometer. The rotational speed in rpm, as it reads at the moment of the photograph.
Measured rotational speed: 1650 rpm
